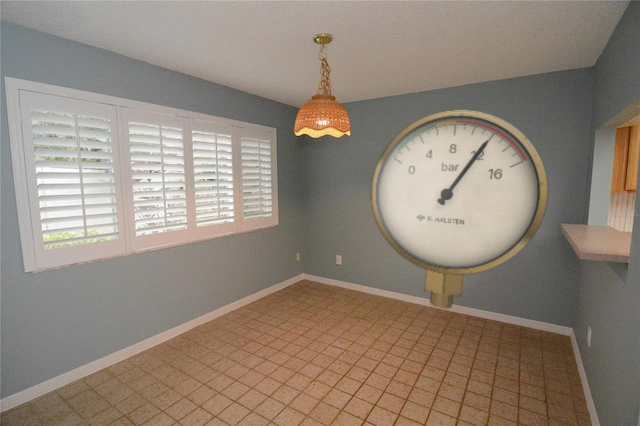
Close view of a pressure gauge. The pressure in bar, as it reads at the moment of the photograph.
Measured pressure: 12 bar
